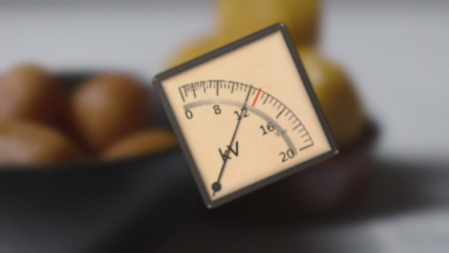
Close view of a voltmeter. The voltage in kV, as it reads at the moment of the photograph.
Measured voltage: 12 kV
